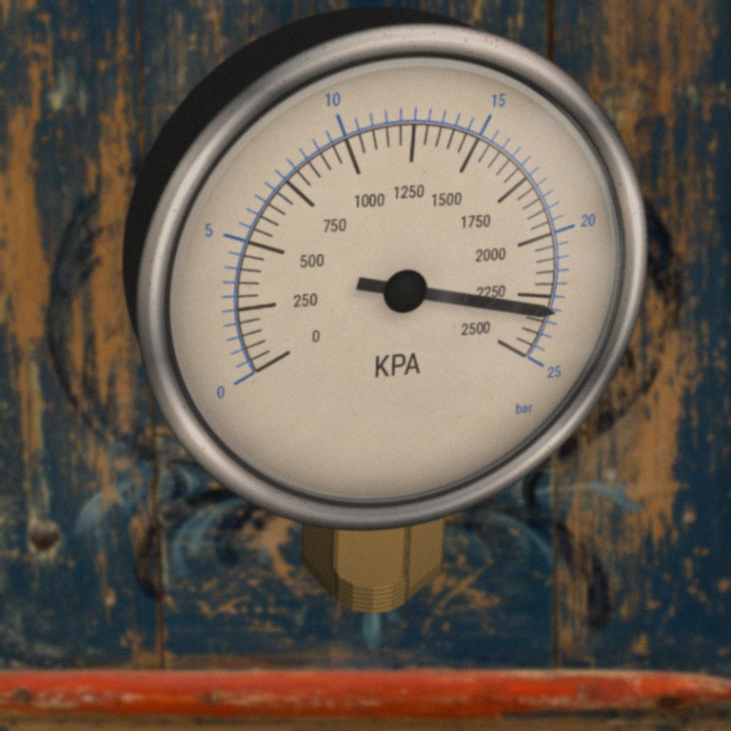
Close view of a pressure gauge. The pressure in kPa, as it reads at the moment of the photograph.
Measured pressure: 2300 kPa
